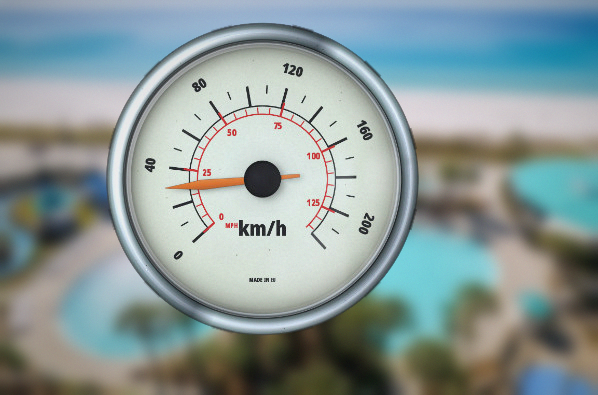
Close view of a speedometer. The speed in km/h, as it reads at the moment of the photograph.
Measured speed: 30 km/h
